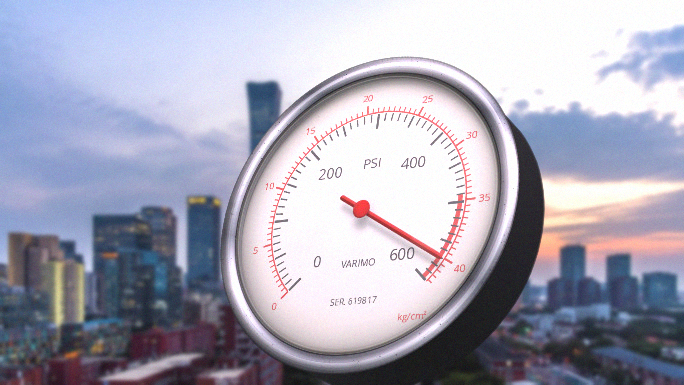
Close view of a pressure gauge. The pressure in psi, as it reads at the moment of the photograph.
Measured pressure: 570 psi
